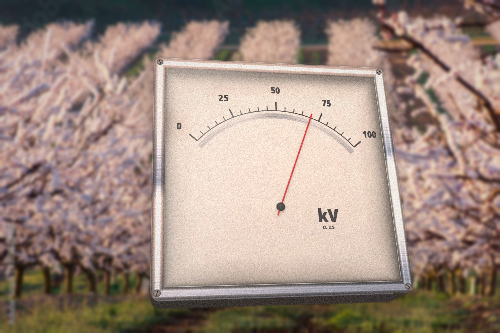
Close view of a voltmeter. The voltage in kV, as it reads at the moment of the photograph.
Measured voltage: 70 kV
